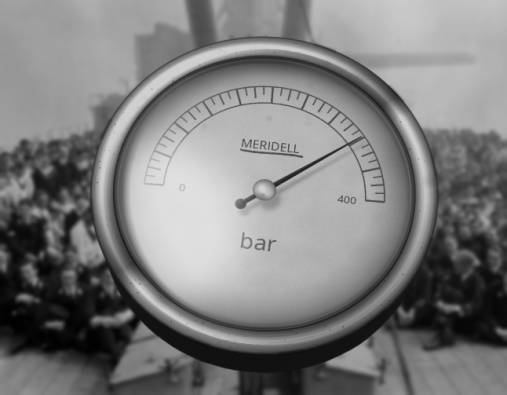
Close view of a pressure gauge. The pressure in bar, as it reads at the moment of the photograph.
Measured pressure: 320 bar
